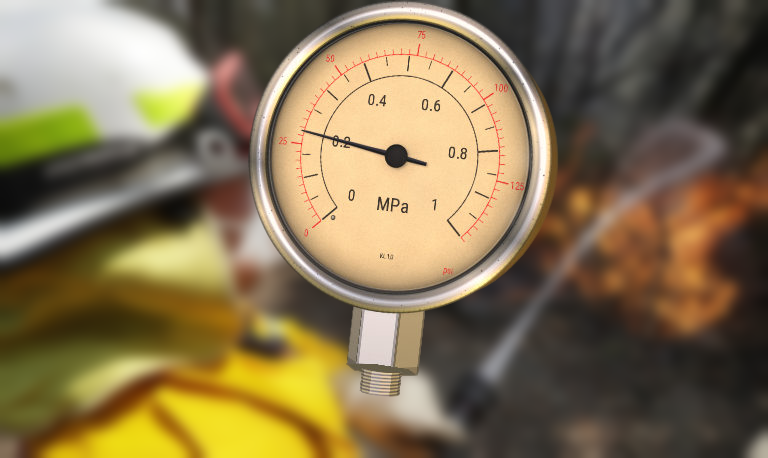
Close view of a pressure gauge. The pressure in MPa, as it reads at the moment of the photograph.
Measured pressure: 0.2 MPa
